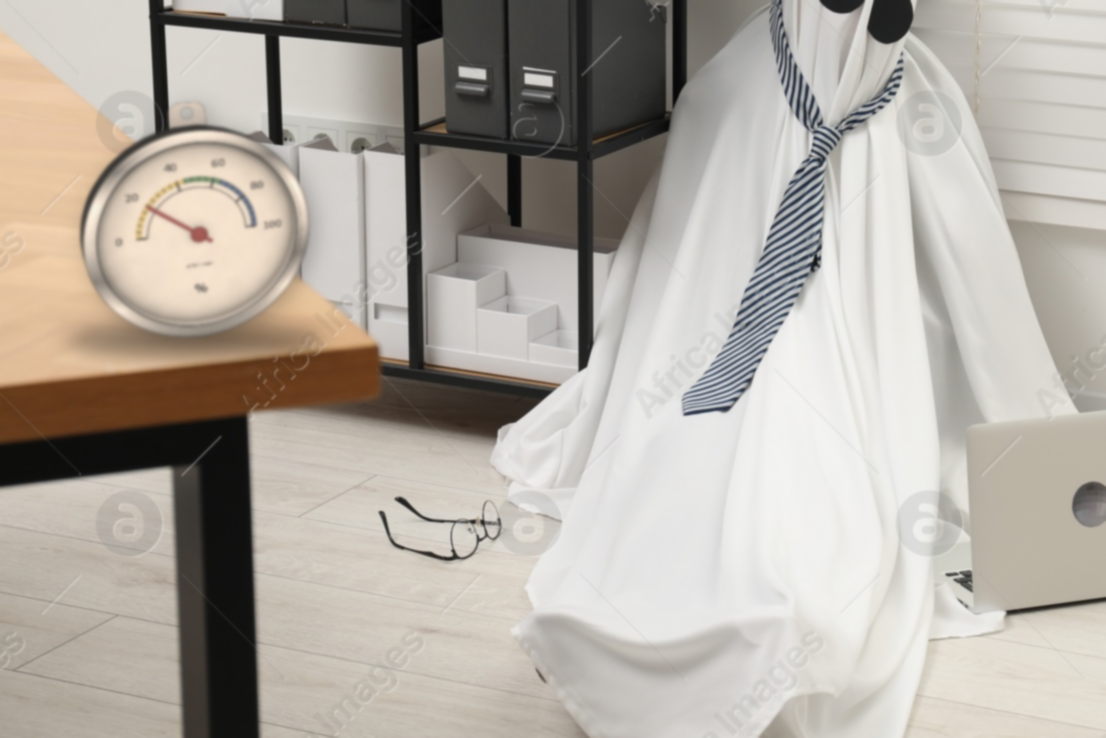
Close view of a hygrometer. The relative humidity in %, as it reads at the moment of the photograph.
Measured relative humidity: 20 %
